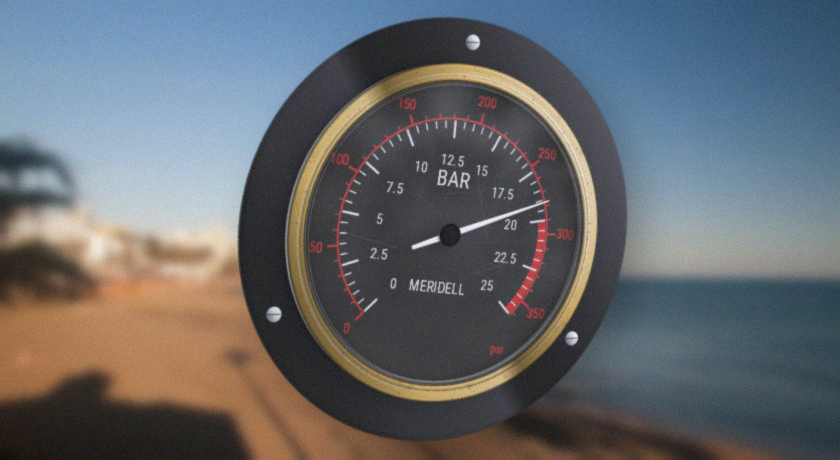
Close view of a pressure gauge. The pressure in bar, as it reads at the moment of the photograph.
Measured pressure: 19 bar
